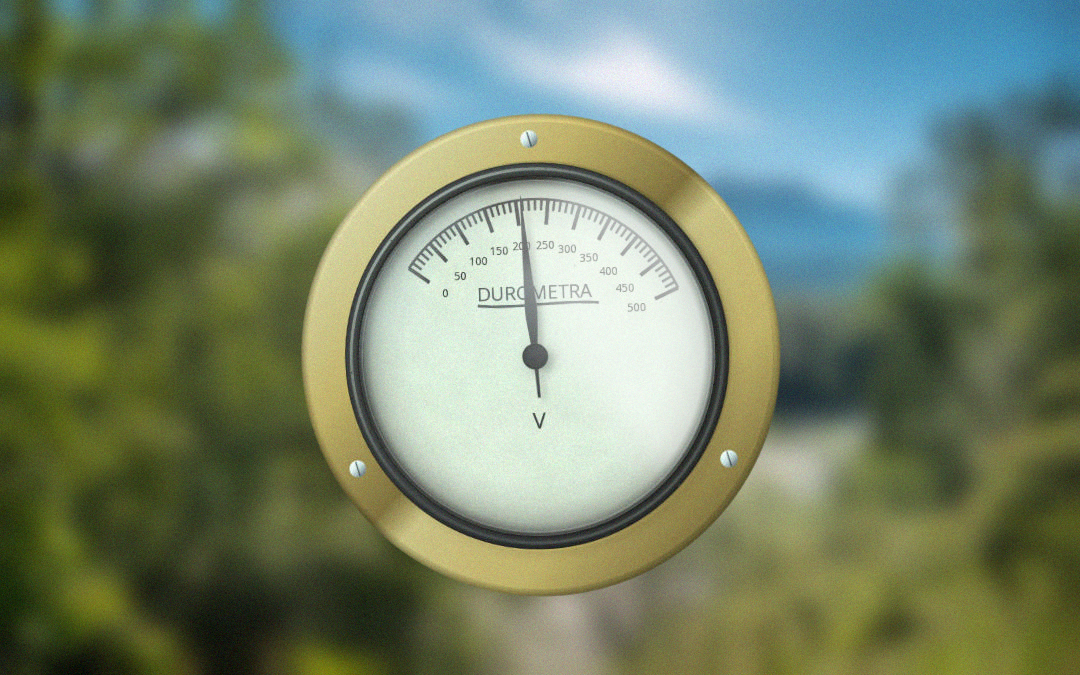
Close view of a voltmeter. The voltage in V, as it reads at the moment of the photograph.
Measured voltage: 210 V
